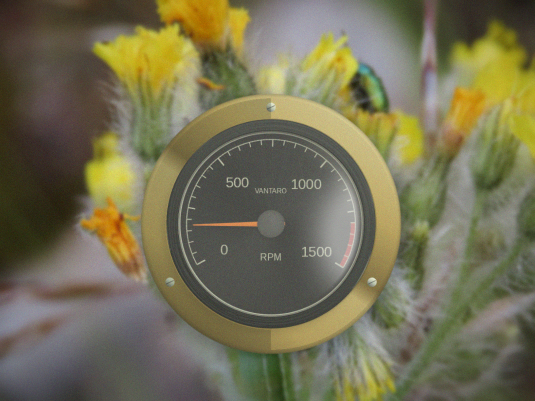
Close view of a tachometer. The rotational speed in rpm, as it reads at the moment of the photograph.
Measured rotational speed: 175 rpm
